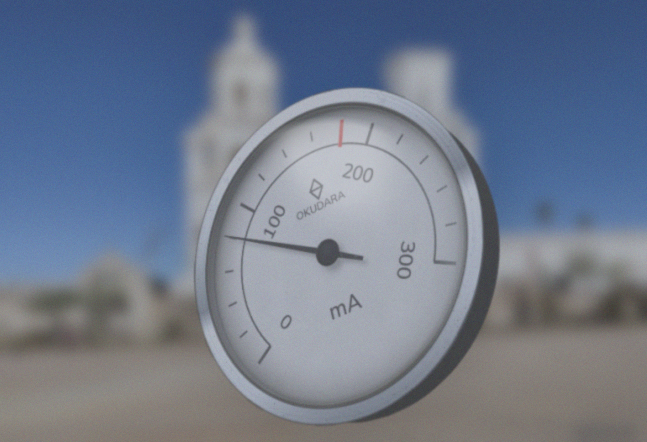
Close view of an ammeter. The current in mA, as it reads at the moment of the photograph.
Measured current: 80 mA
